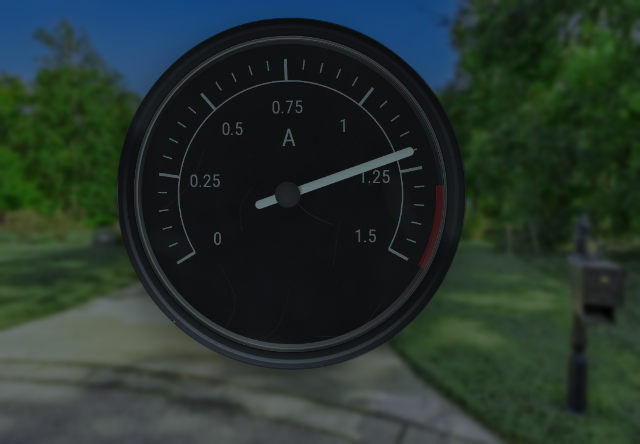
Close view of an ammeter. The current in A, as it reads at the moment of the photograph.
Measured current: 1.2 A
